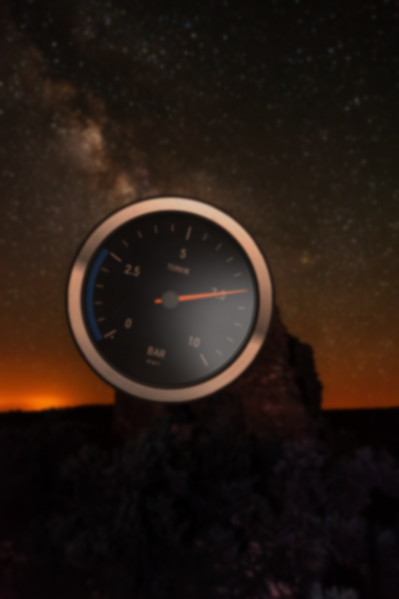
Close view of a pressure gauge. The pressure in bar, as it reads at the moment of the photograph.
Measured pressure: 7.5 bar
